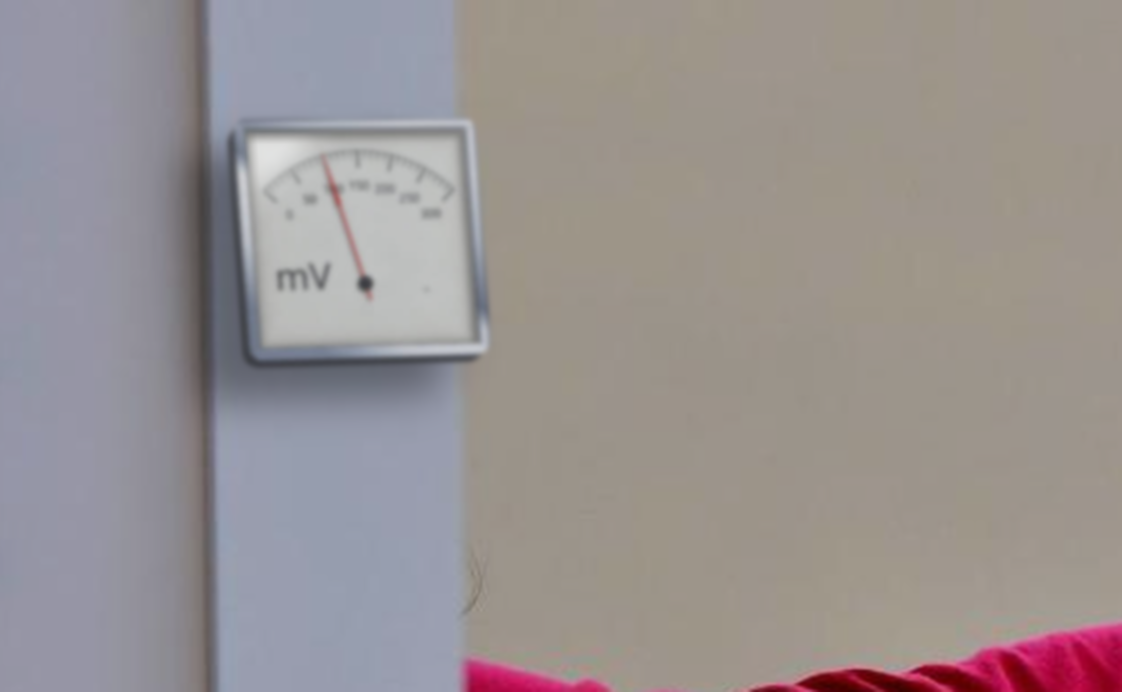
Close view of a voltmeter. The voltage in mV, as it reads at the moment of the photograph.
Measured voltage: 100 mV
